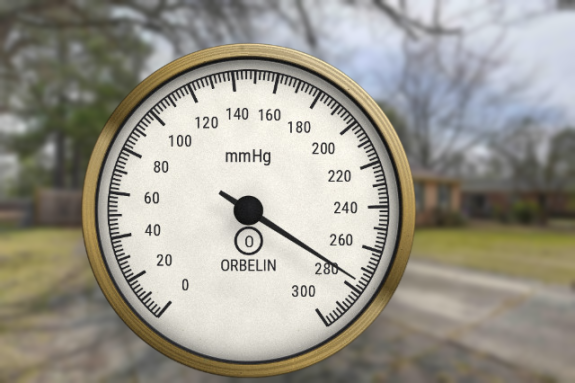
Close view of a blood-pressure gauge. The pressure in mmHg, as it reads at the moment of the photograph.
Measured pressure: 276 mmHg
